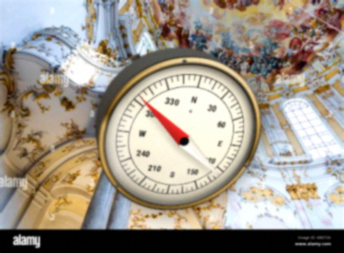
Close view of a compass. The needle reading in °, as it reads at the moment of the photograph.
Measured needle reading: 305 °
